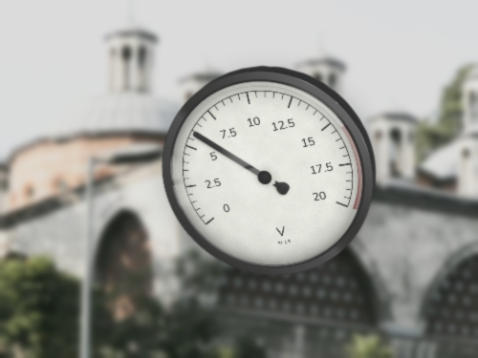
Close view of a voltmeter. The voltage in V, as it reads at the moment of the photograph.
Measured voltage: 6 V
